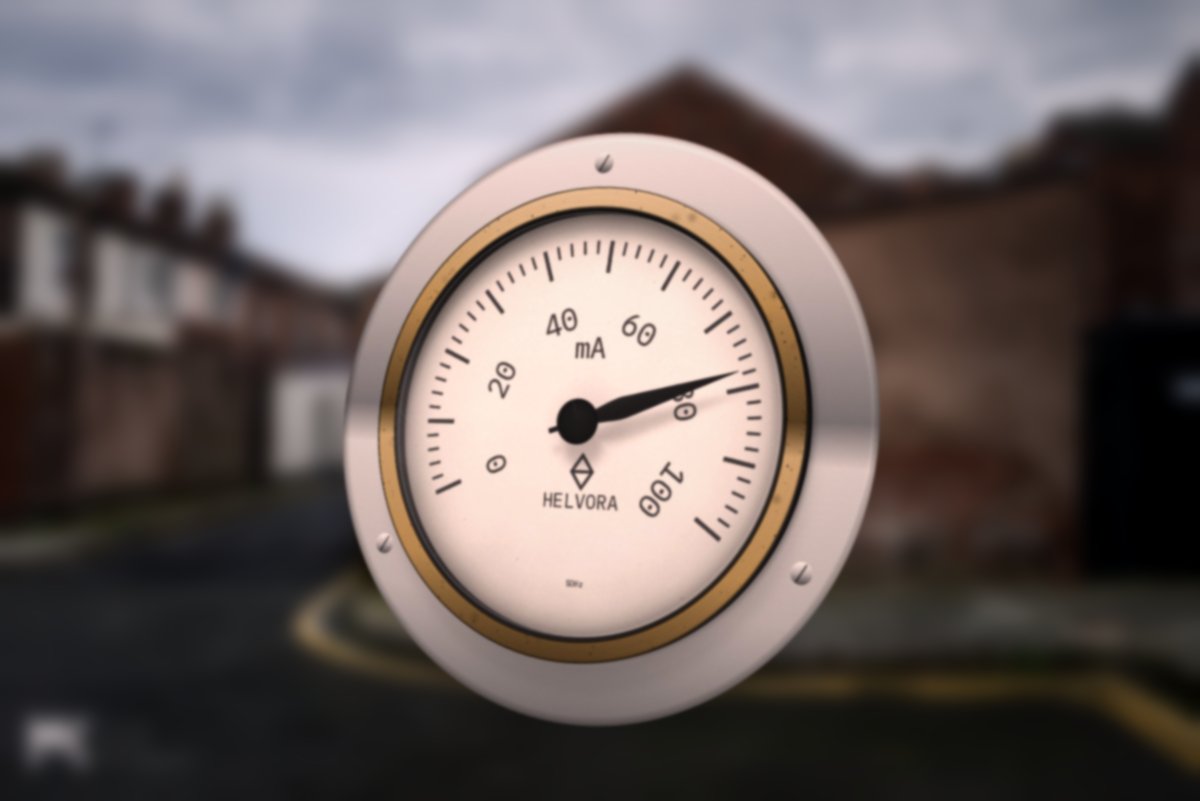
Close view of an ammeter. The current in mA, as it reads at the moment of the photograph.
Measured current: 78 mA
